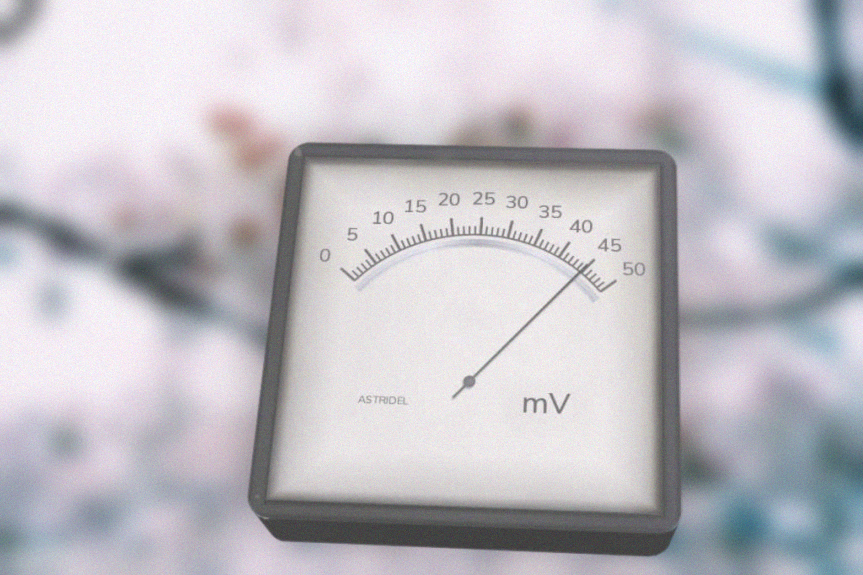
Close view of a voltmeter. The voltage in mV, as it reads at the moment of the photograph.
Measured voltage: 45 mV
